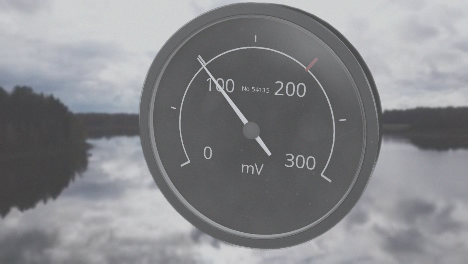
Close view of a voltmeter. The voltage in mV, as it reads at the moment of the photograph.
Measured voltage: 100 mV
